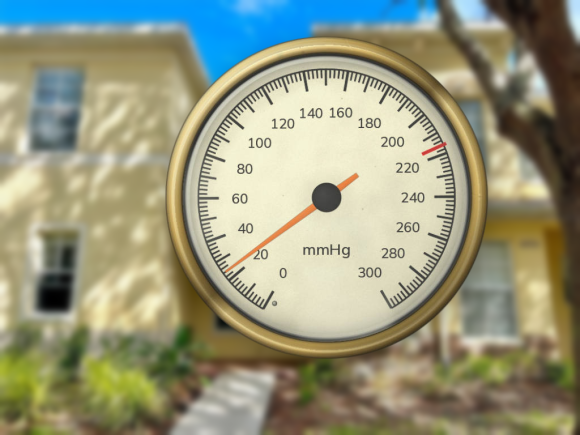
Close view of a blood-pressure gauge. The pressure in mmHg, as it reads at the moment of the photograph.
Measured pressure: 24 mmHg
